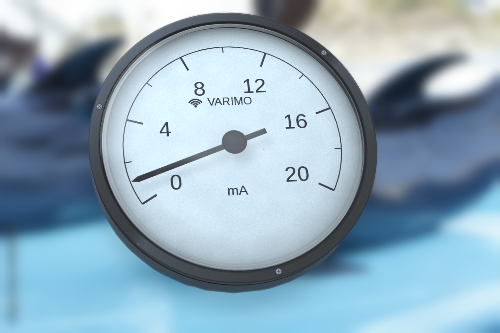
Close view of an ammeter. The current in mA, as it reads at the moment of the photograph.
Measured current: 1 mA
